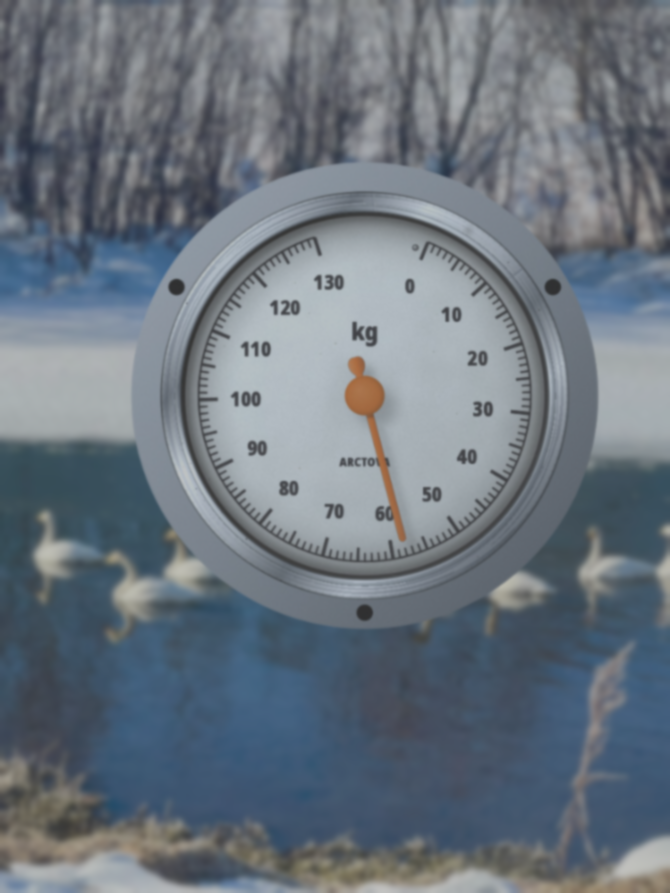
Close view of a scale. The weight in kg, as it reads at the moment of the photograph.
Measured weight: 58 kg
